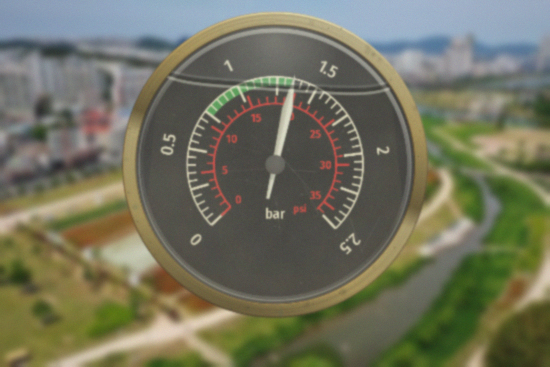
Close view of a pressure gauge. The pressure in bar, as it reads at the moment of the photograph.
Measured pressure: 1.35 bar
